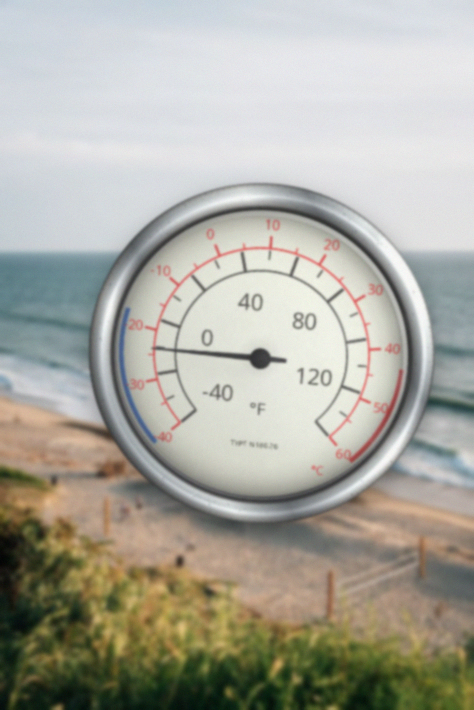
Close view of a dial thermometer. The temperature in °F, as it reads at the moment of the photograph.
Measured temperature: -10 °F
